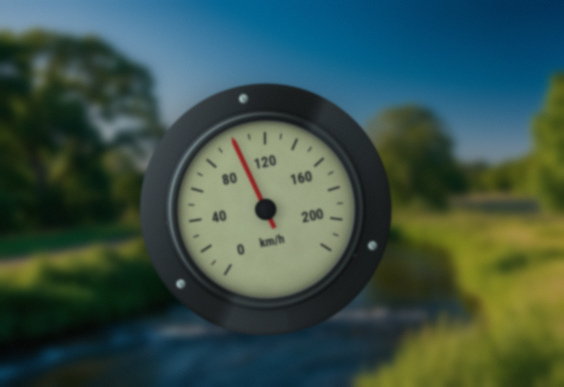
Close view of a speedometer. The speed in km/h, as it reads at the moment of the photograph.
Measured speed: 100 km/h
